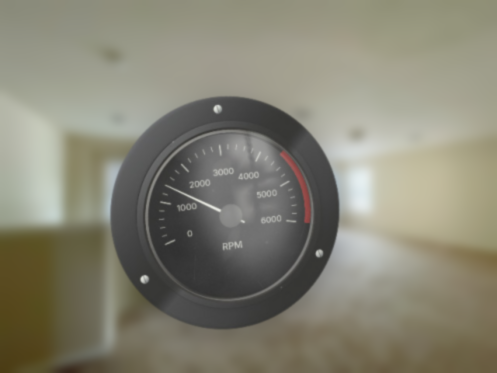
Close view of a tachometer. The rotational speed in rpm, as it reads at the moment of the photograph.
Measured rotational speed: 1400 rpm
